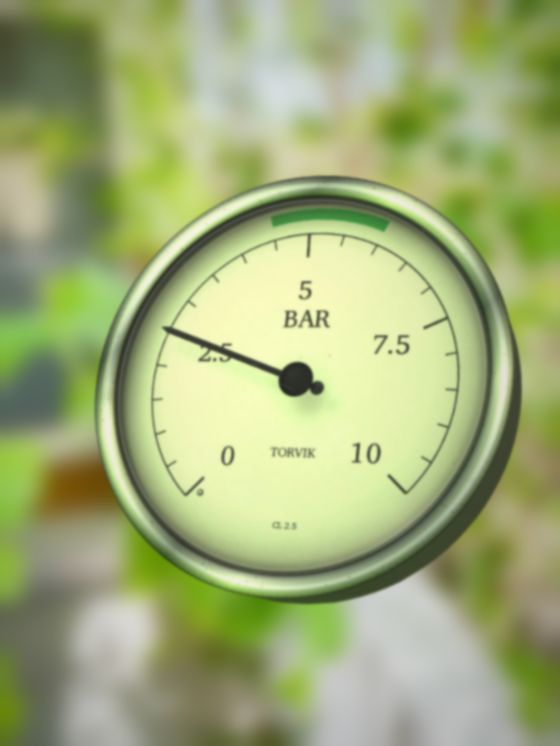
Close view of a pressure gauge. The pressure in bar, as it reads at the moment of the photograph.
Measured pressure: 2.5 bar
